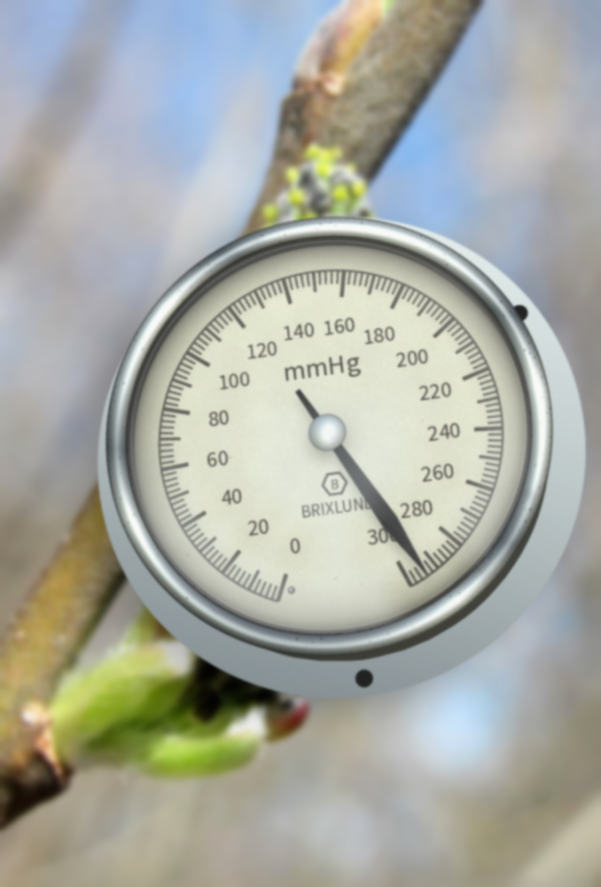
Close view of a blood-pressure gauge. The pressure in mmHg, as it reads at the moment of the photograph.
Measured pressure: 294 mmHg
